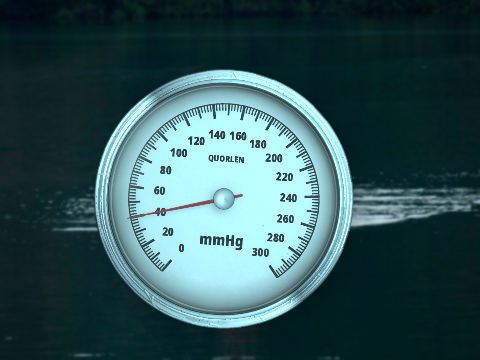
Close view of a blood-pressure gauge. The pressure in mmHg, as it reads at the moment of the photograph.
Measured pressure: 40 mmHg
